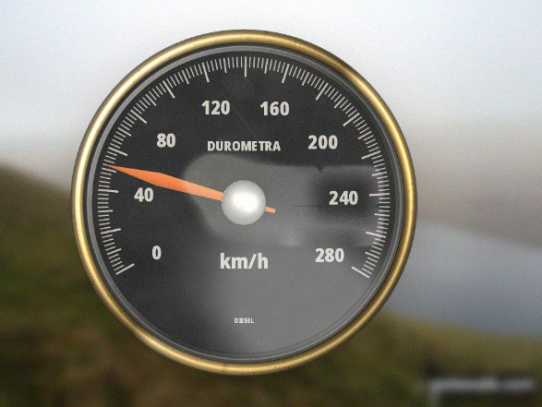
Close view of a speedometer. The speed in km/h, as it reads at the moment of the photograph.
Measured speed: 52 km/h
